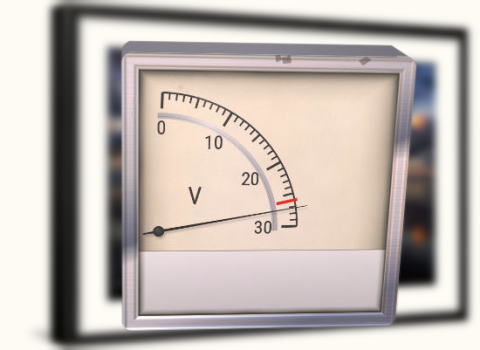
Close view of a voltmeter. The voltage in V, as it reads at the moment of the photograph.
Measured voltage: 27 V
